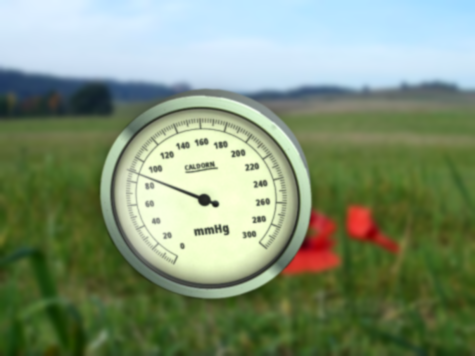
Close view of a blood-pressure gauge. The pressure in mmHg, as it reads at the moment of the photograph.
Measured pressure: 90 mmHg
